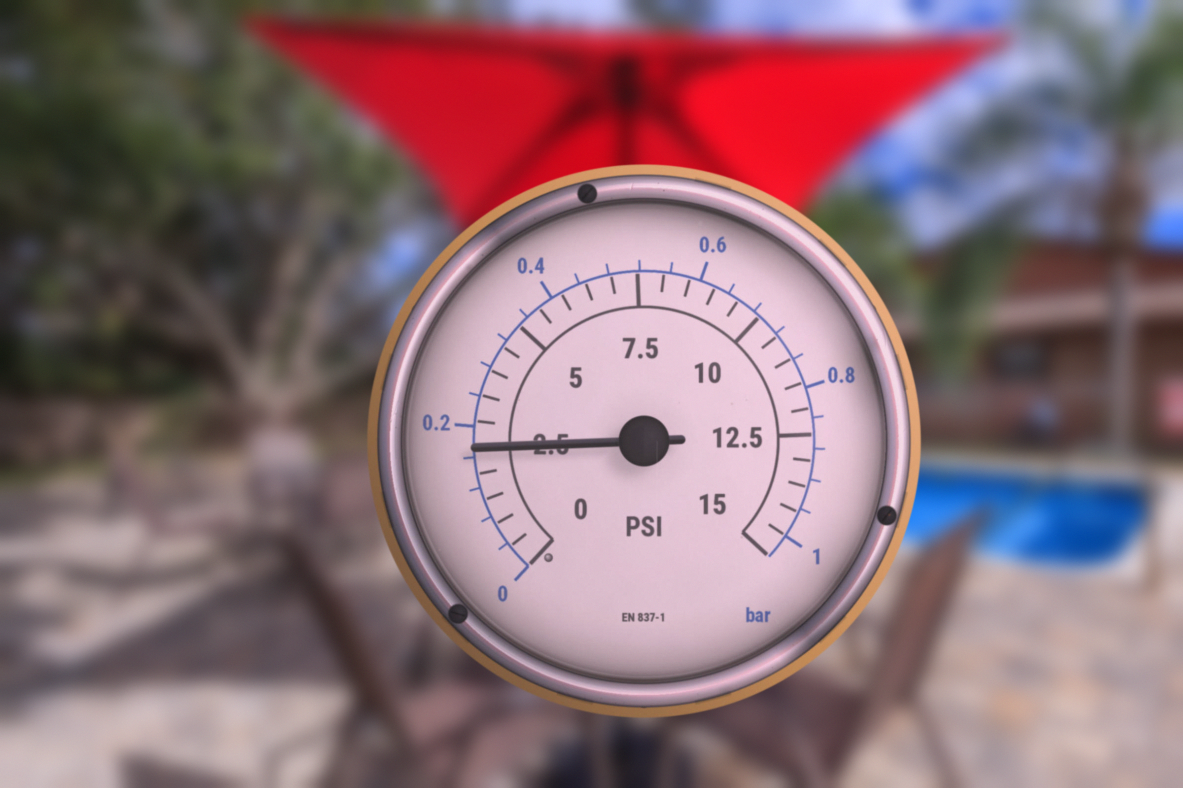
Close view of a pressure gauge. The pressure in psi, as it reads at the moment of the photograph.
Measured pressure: 2.5 psi
